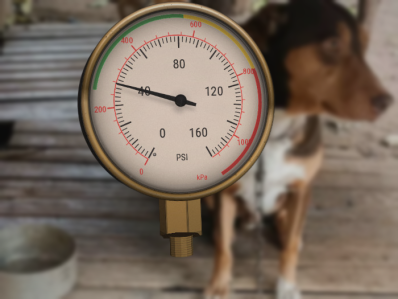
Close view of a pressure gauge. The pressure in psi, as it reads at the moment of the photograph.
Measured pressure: 40 psi
